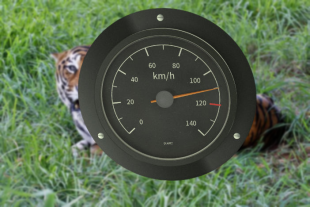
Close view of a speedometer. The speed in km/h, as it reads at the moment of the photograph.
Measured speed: 110 km/h
